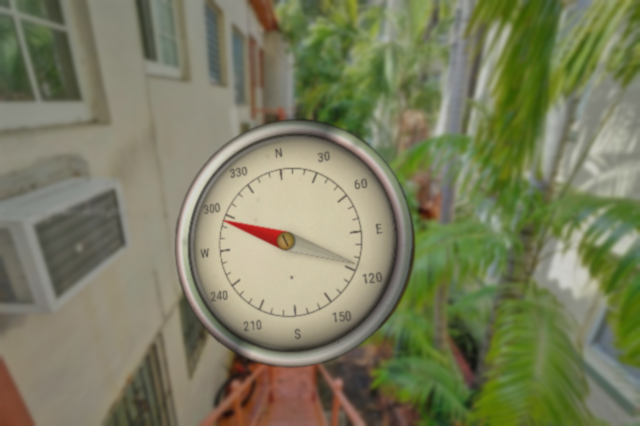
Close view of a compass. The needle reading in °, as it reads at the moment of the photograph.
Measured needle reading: 295 °
